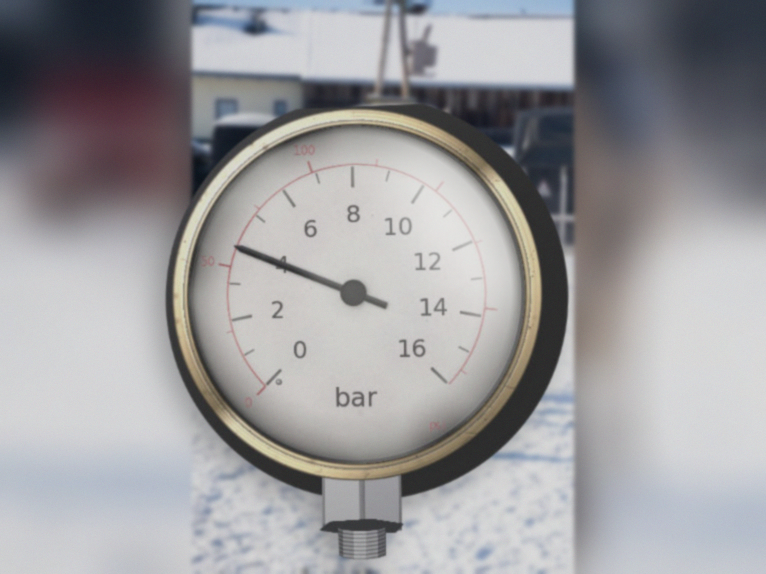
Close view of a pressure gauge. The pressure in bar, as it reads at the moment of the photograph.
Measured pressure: 4 bar
